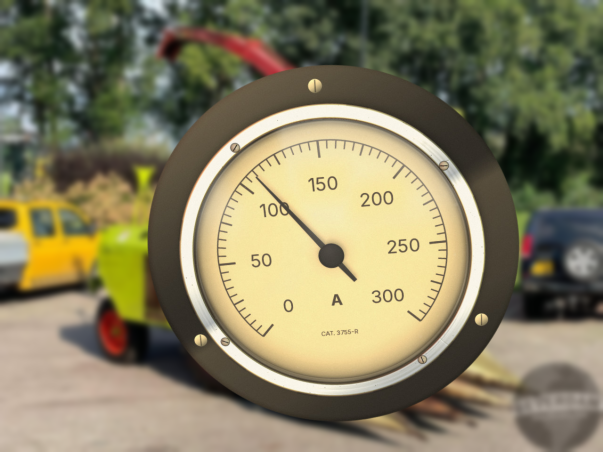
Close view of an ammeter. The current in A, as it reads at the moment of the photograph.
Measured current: 110 A
